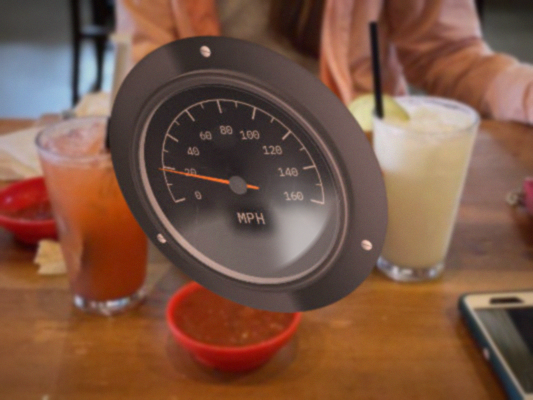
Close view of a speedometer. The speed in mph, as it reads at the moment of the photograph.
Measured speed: 20 mph
